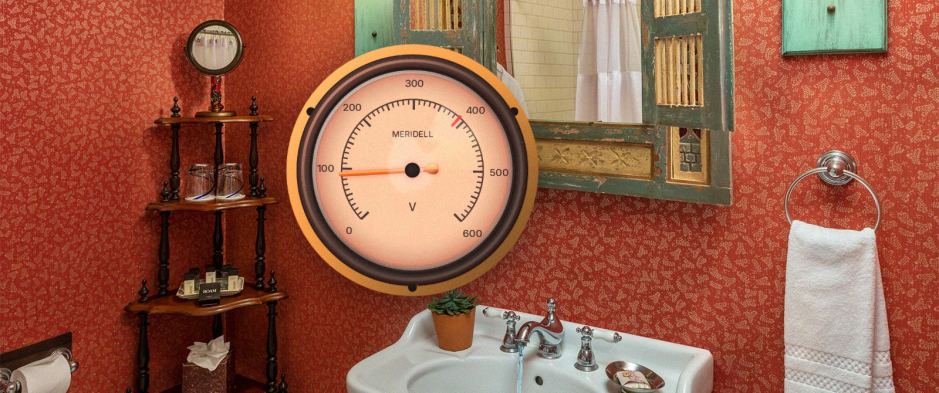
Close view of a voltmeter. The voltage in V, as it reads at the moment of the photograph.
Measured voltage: 90 V
